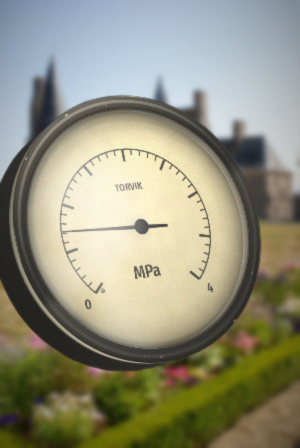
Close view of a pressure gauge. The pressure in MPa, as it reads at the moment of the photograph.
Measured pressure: 0.7 MPa
